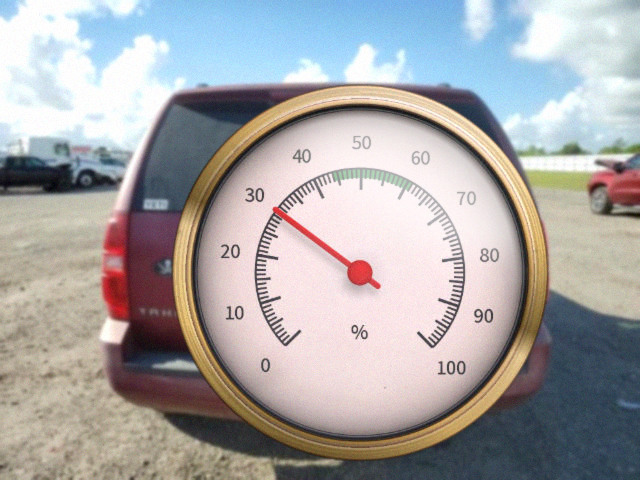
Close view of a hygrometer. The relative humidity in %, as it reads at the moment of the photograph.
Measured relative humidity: 30 %
